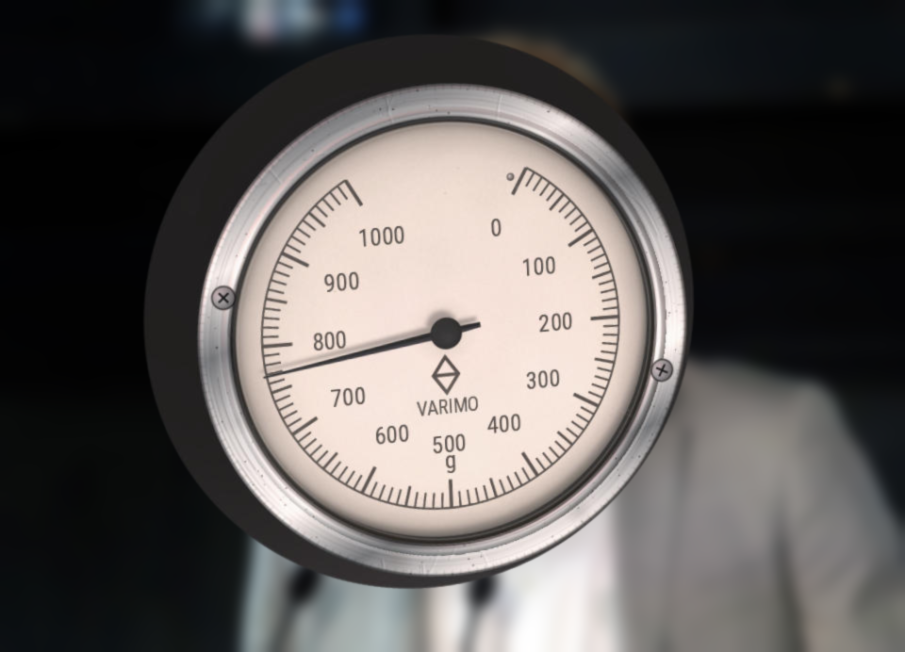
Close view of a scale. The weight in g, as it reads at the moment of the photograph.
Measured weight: 770 g
